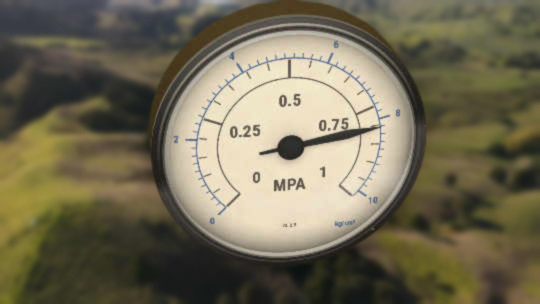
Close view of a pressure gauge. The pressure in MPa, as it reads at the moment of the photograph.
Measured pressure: 0.8 MPa
